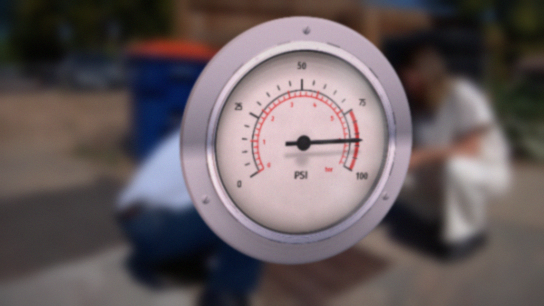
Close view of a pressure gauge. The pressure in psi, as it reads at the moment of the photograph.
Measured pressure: 87.5 psi
